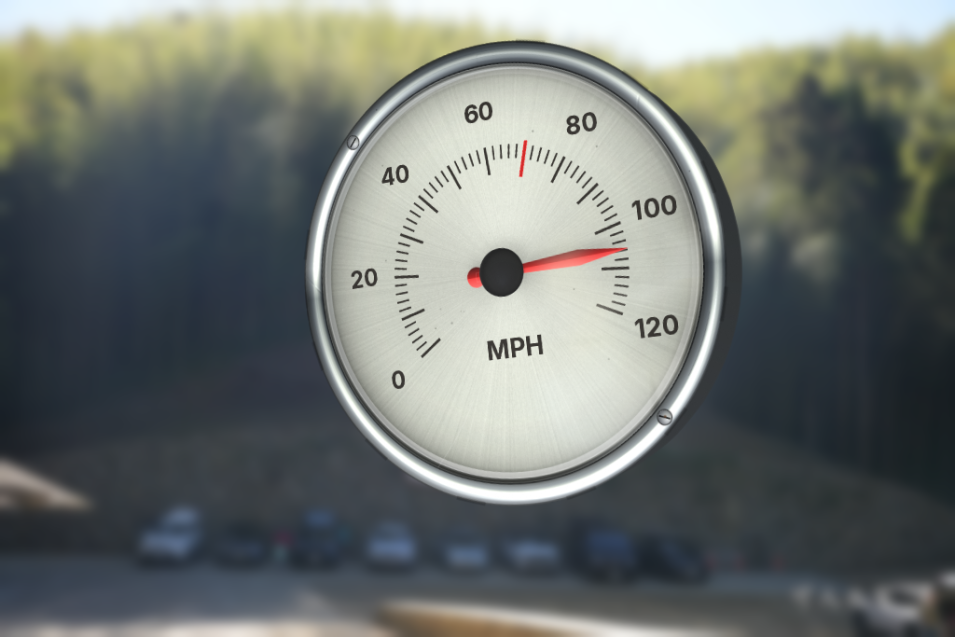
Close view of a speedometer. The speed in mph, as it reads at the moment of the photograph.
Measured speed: 106 mph
